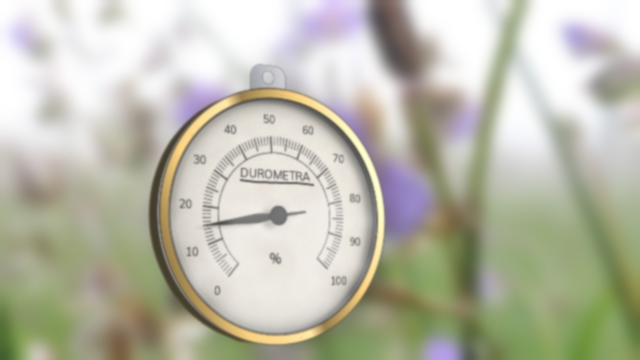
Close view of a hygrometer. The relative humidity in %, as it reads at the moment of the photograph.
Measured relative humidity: 15 %
